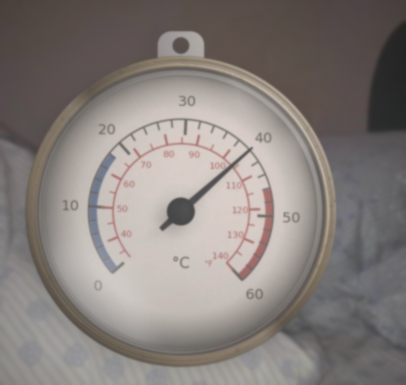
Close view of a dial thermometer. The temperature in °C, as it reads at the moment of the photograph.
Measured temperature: 40 °C
